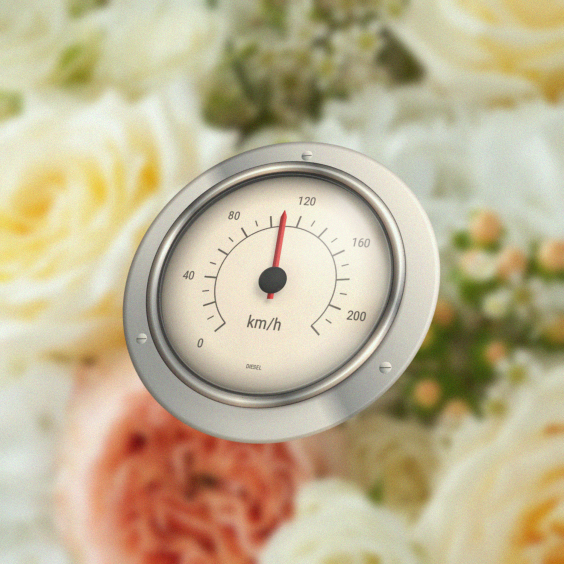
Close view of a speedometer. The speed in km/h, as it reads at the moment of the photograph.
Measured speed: 110 km/h
